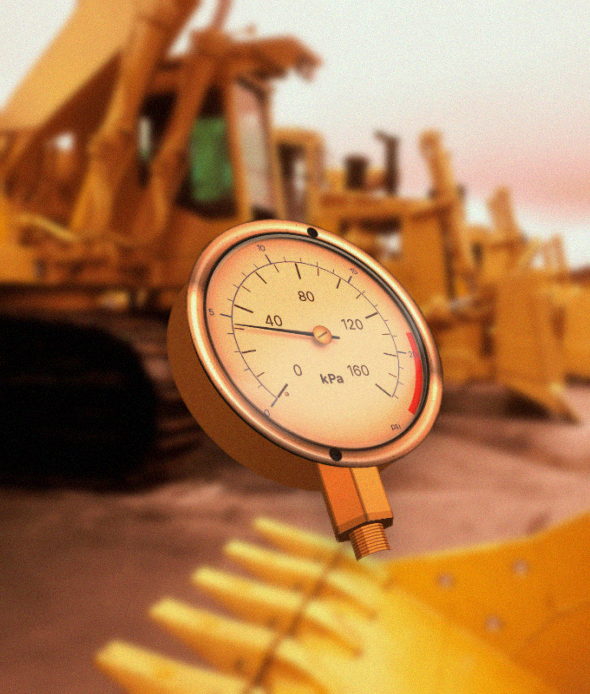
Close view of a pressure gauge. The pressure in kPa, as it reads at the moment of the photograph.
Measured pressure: 30 kPa
